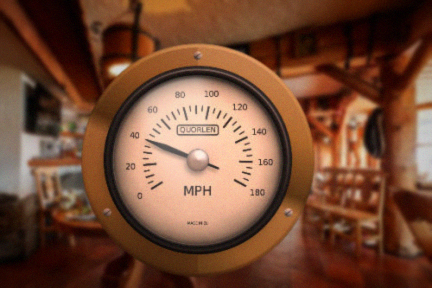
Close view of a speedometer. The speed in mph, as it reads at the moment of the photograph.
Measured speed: 40 mph
